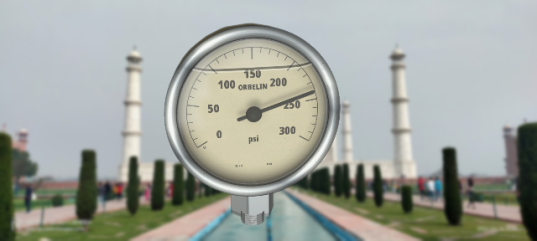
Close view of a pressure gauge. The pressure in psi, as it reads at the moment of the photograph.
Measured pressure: 240 psi
